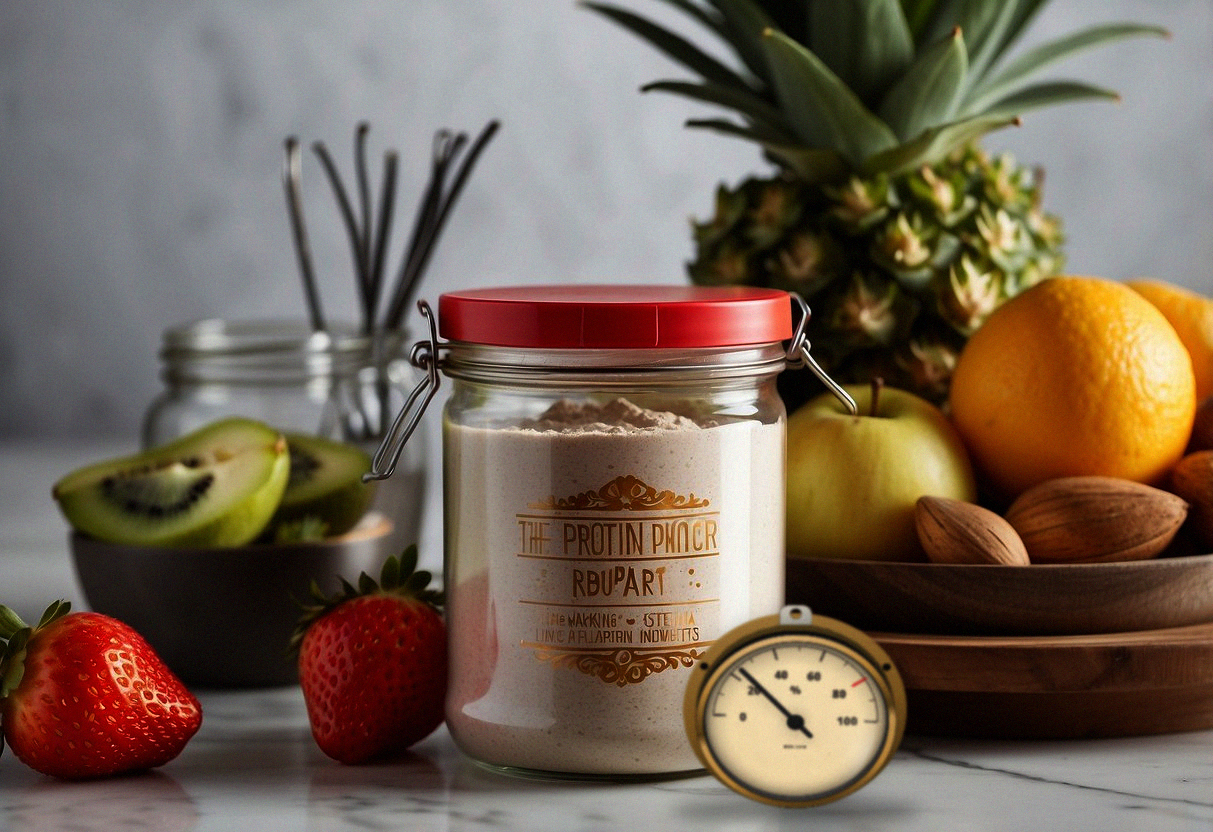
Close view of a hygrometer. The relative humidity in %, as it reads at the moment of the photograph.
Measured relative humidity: 25 %
